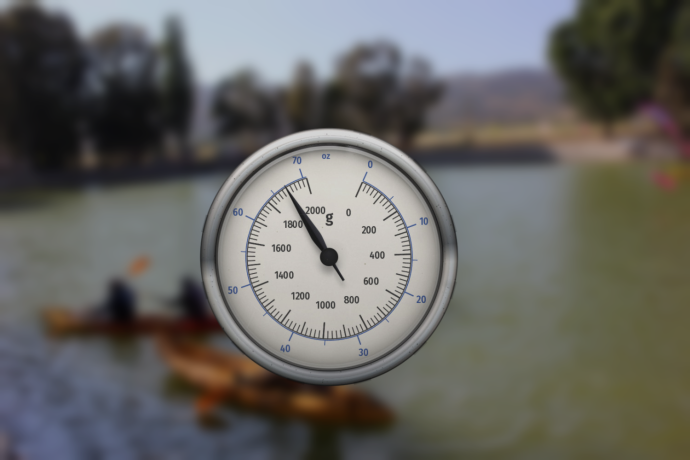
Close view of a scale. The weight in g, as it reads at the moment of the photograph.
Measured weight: 1900 g
